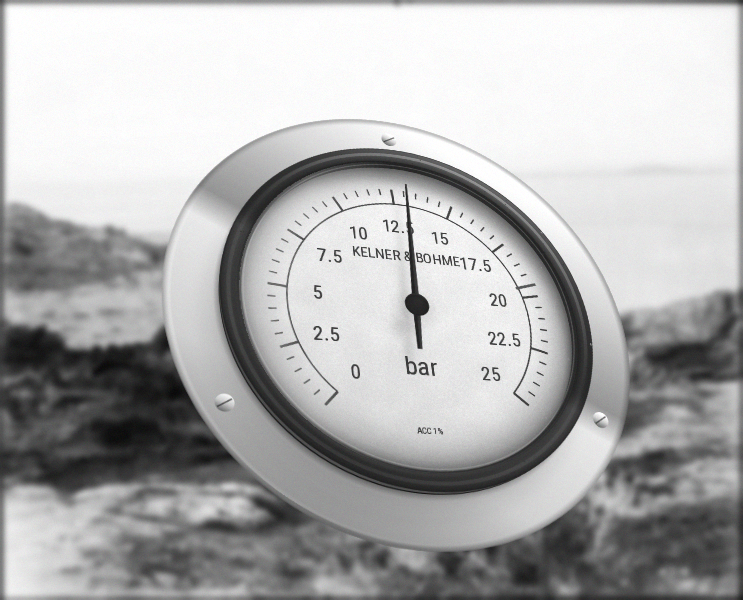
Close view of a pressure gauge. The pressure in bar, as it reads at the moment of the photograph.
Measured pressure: 13 bar
